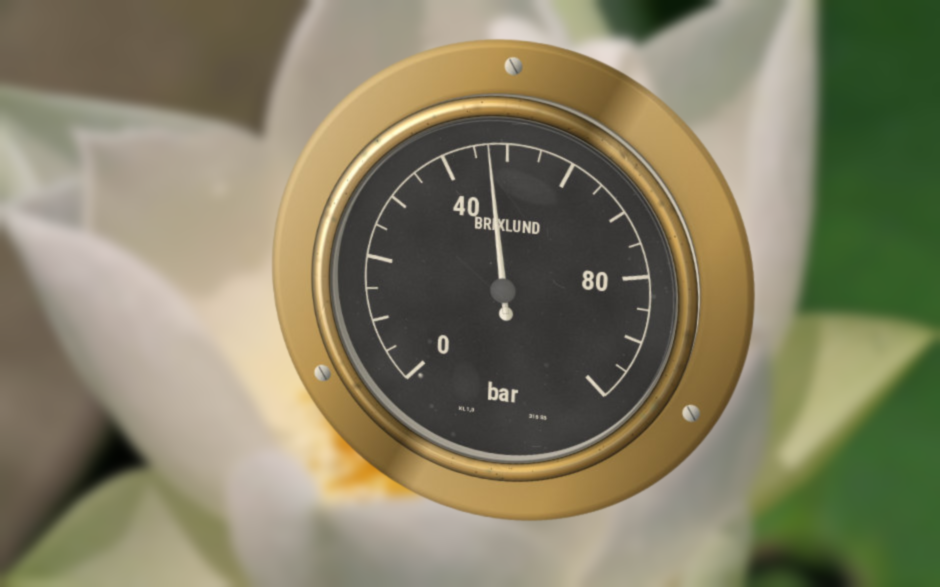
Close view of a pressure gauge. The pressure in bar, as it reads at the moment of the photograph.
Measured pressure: 47.5 bar
